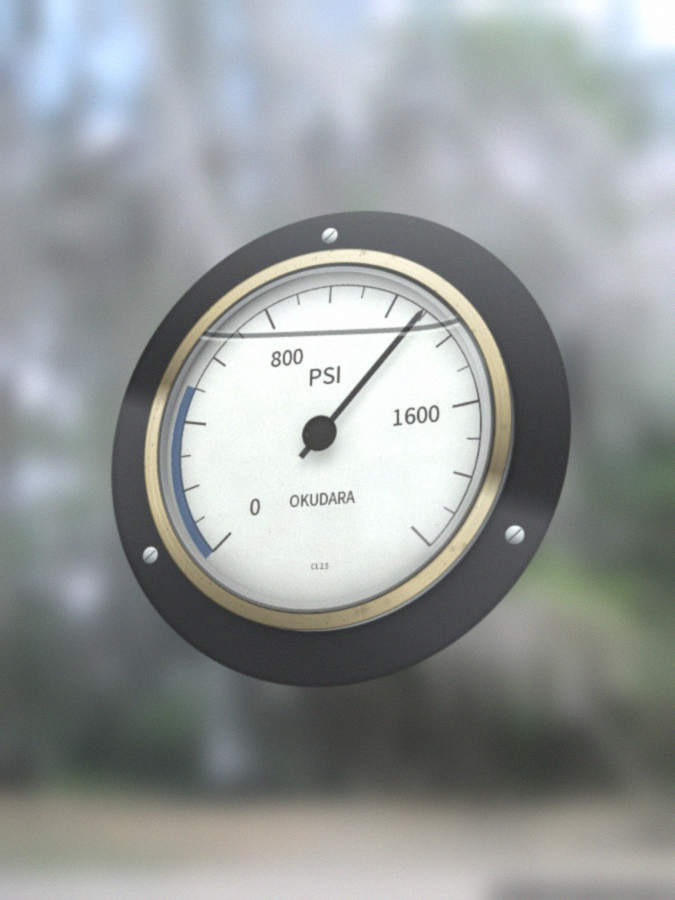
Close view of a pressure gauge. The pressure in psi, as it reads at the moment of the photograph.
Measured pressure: 1300 psi
